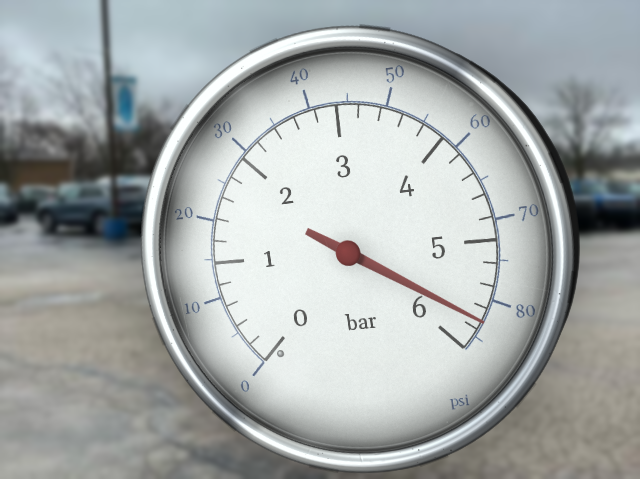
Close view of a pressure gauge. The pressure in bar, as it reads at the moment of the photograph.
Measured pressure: 5.7 bar
